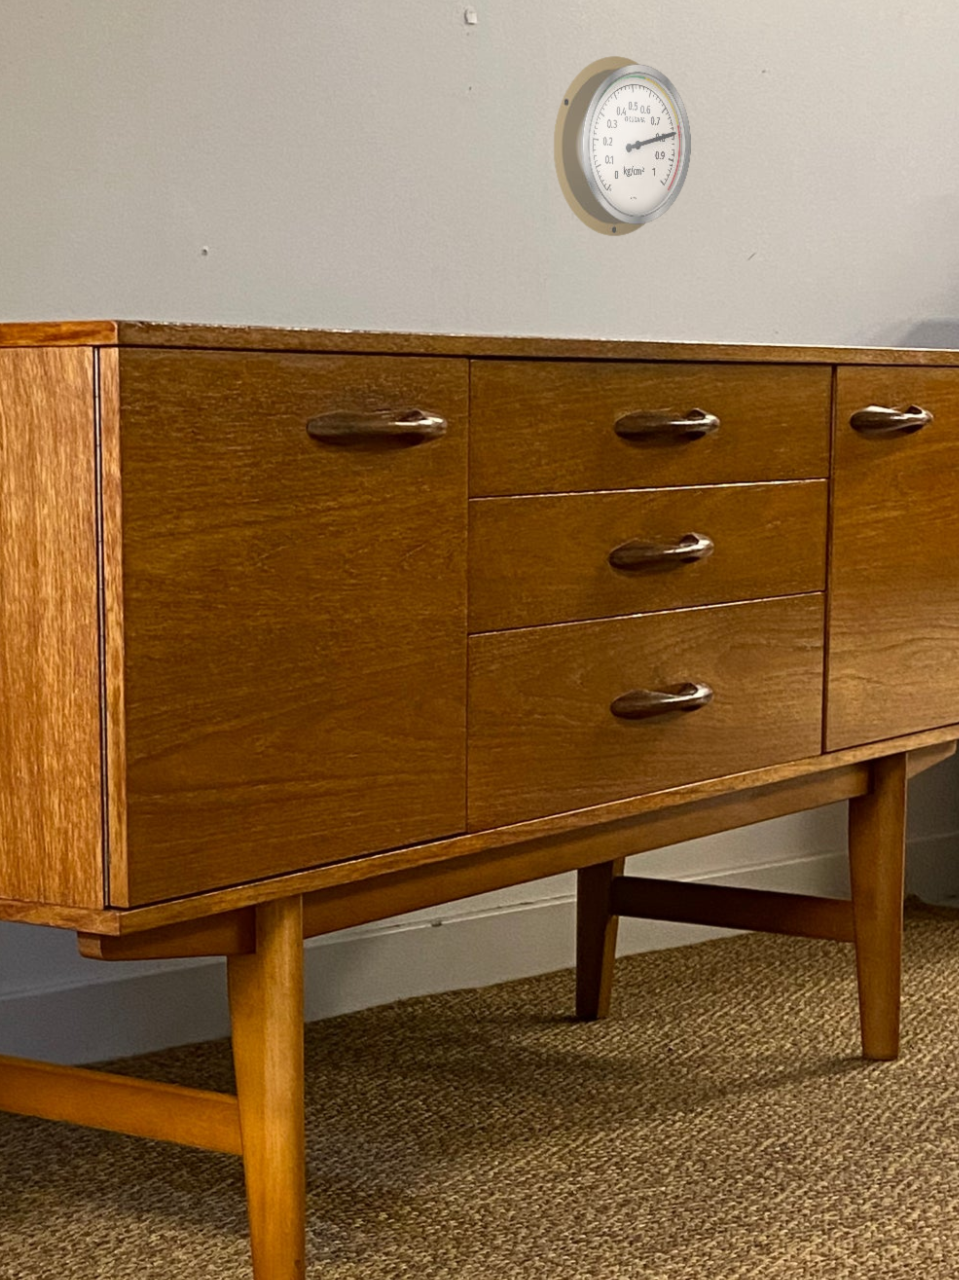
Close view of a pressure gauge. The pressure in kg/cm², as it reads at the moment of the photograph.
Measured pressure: 0.8 kg/cm²
